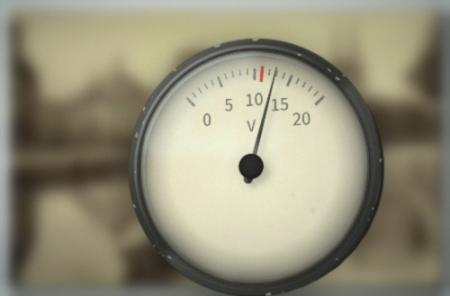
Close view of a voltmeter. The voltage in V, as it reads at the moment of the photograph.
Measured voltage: 13 V
